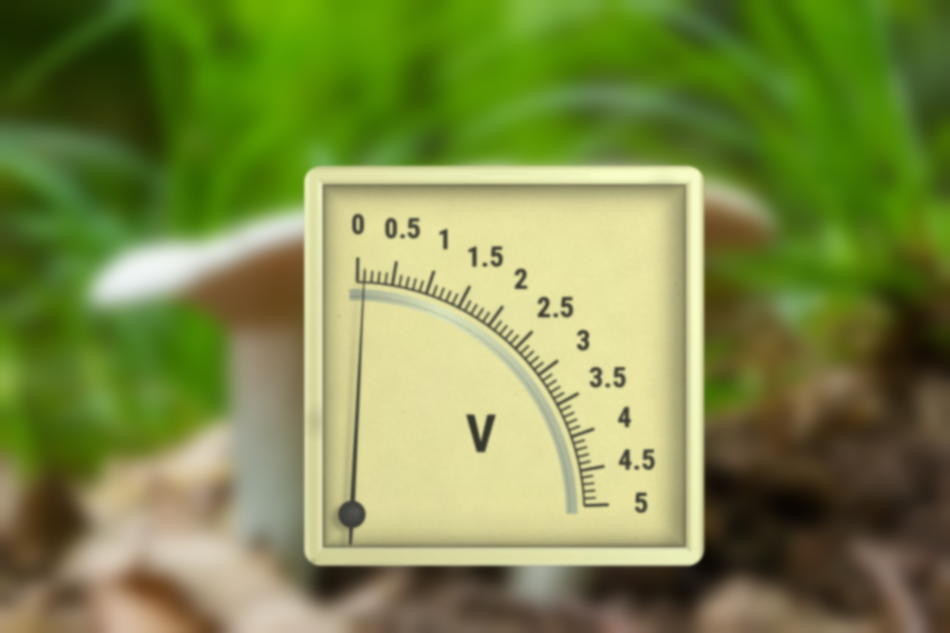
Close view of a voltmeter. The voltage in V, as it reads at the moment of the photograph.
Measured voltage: 0.1 V
